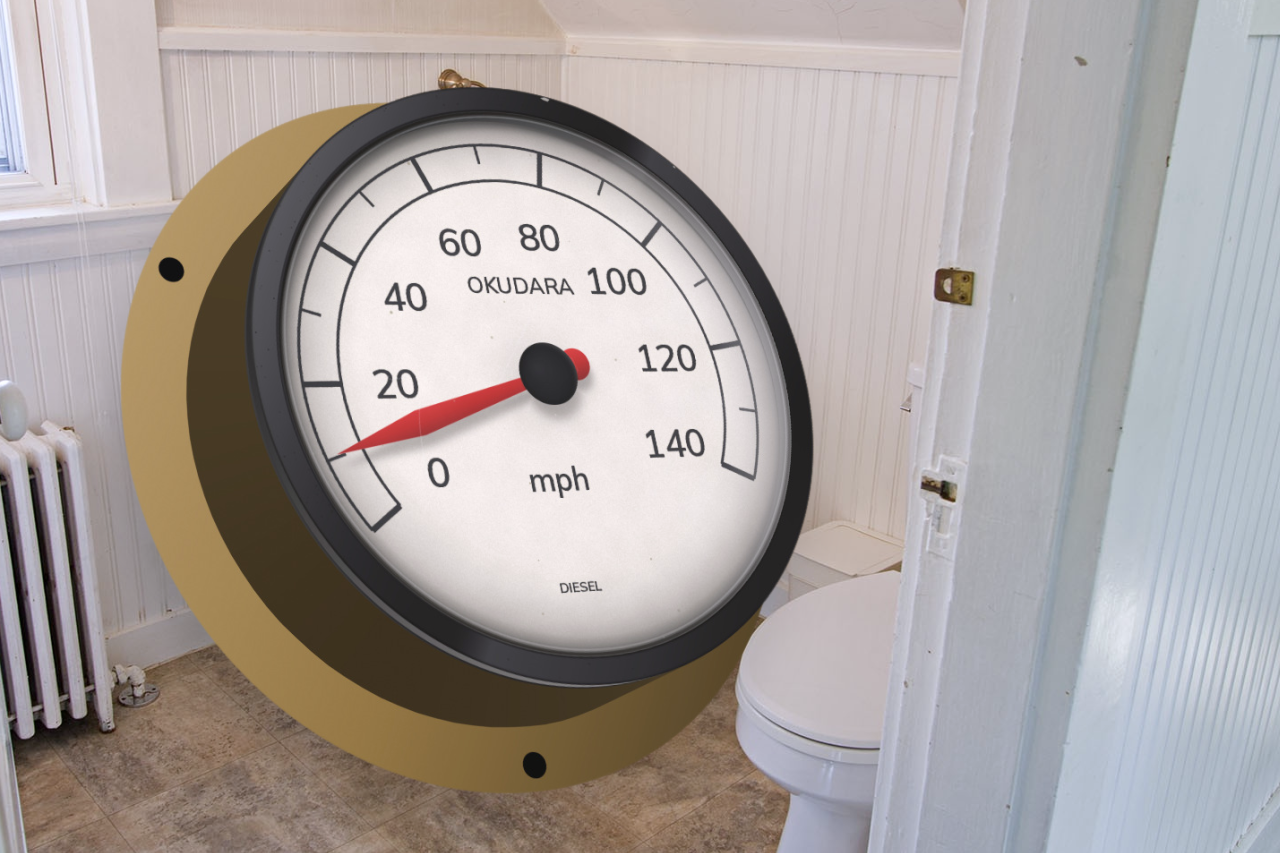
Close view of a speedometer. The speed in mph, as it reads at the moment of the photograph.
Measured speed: 10 mph
